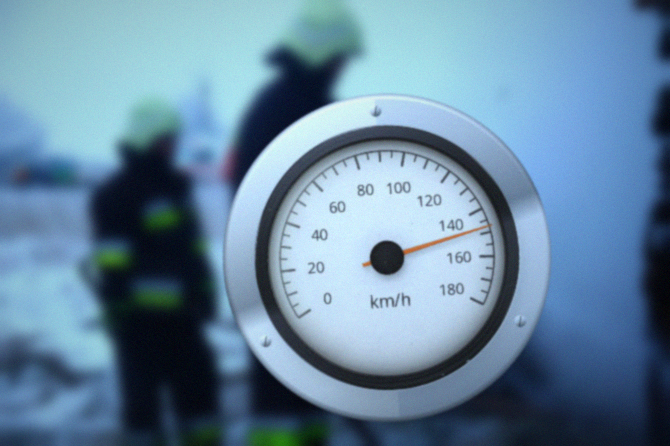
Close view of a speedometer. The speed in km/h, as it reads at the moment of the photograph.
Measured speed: 147.5 km/h
